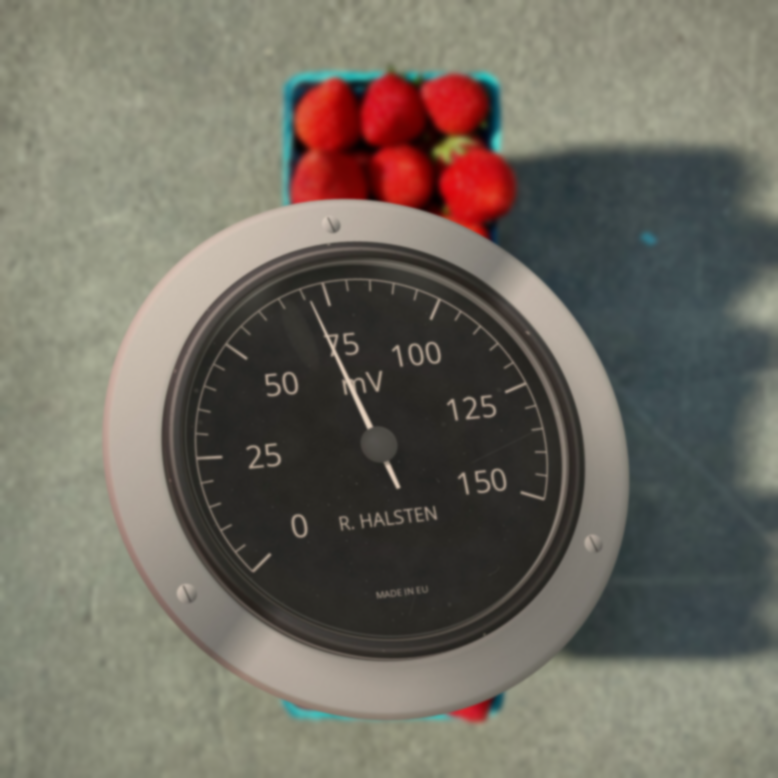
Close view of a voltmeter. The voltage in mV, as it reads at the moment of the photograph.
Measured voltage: 70 mV
